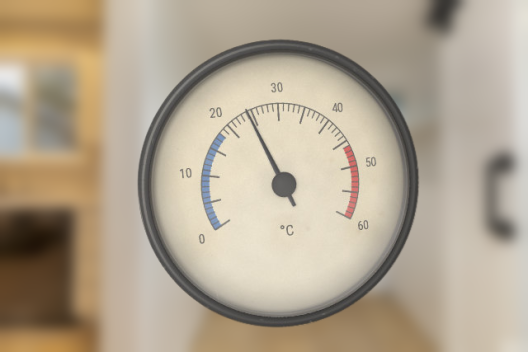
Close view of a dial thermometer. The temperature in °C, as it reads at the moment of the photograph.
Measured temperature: 24 °C
